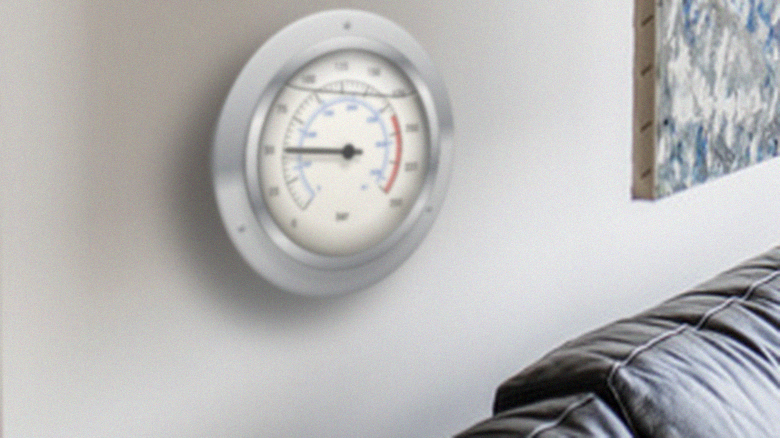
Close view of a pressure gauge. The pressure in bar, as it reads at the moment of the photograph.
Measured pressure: 50 bar
